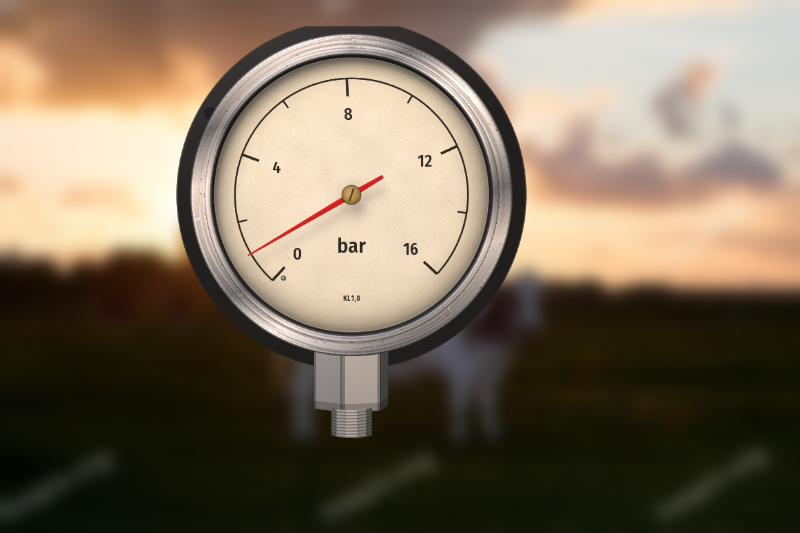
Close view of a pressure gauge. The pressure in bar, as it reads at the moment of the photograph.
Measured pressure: 1 bar
